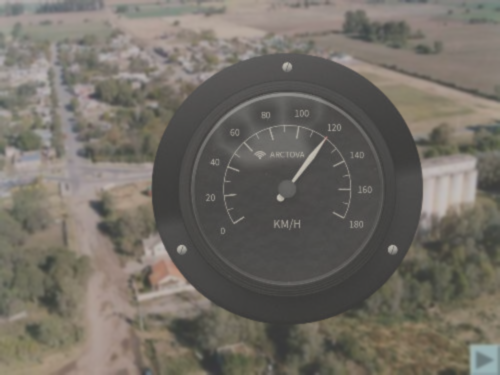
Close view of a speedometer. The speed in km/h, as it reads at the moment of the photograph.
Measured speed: 120 km/h
